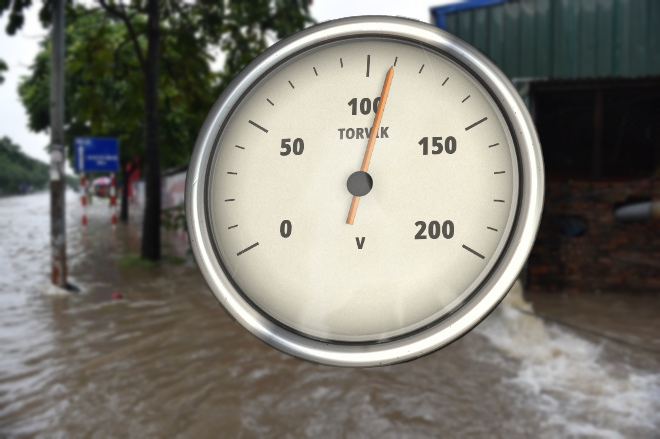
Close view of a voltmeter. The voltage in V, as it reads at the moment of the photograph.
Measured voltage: 110 V
